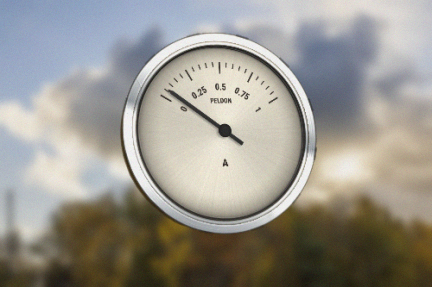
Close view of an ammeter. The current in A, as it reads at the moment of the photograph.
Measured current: 0.05 A
